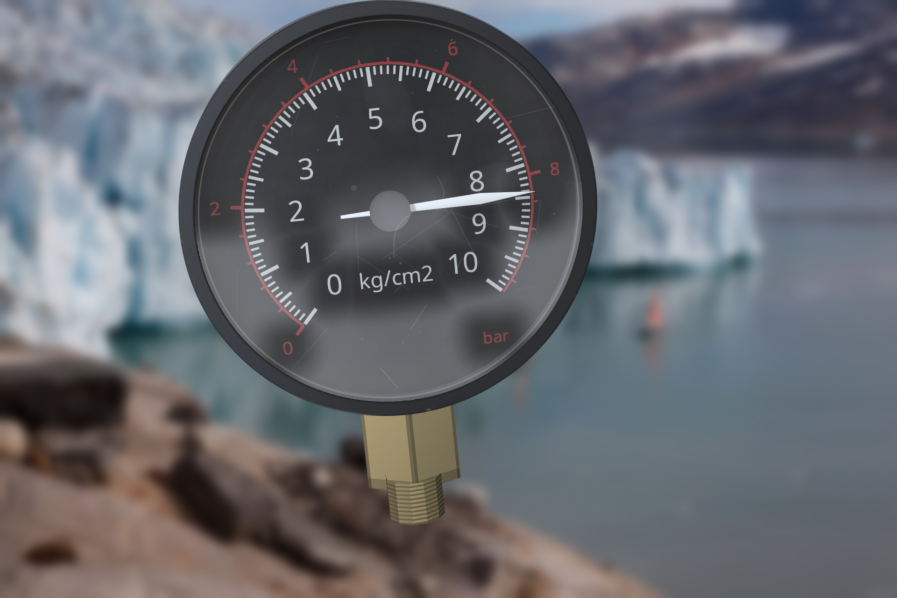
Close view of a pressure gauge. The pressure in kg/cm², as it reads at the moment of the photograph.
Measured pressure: 8.4 kg/cm²
